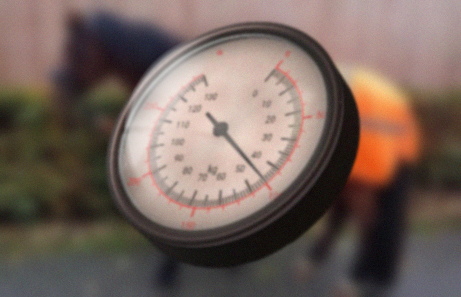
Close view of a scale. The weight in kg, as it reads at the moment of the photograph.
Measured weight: 45 kg
